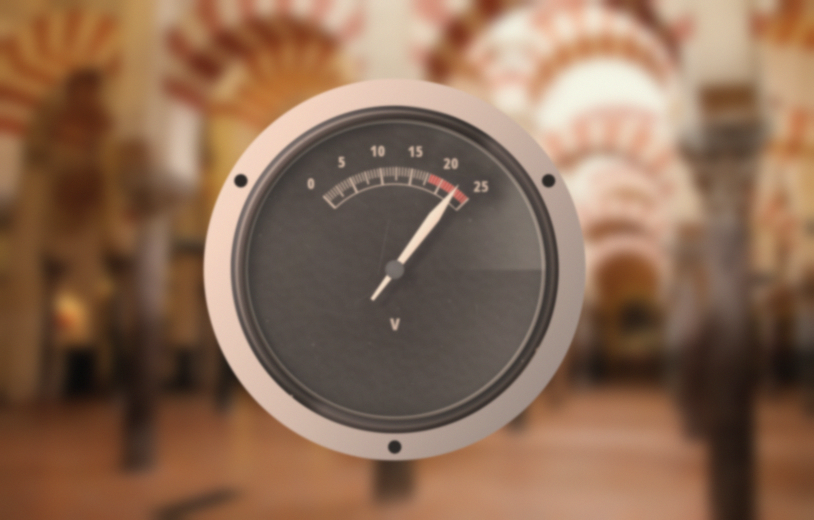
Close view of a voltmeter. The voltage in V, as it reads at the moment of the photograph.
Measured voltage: 22.5 V
